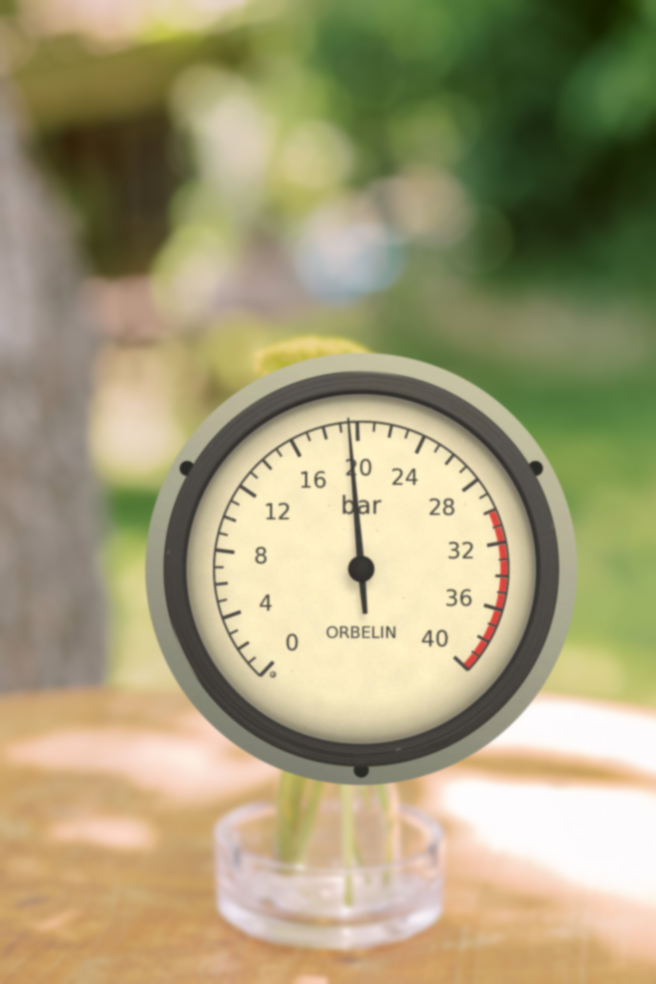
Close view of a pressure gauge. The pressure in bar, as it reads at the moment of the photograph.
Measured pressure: 19.5 bar
